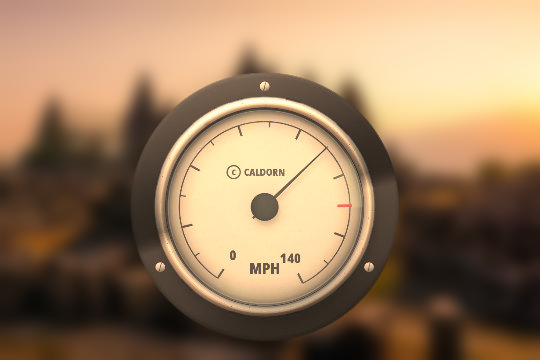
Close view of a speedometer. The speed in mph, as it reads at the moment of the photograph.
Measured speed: 90 mph
